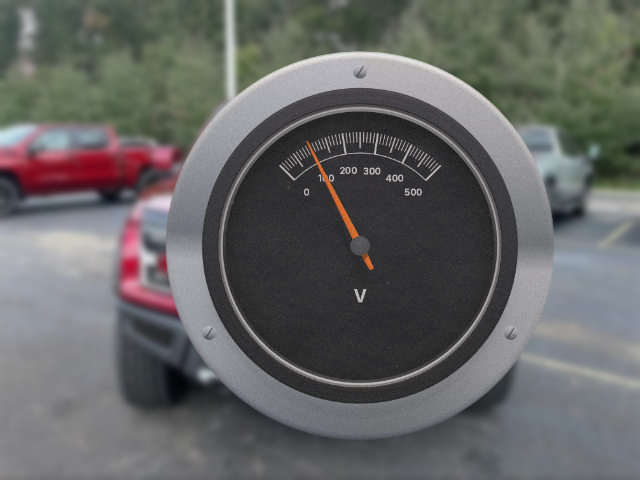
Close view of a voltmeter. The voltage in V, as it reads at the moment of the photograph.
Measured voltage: 100 V
